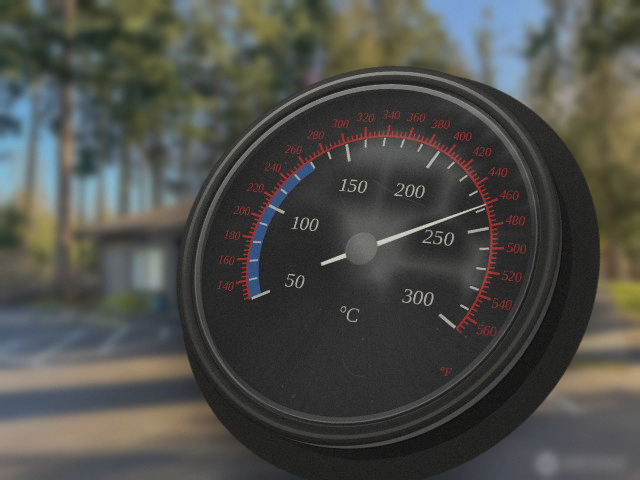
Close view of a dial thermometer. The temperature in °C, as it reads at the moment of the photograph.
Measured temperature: 240 °C
